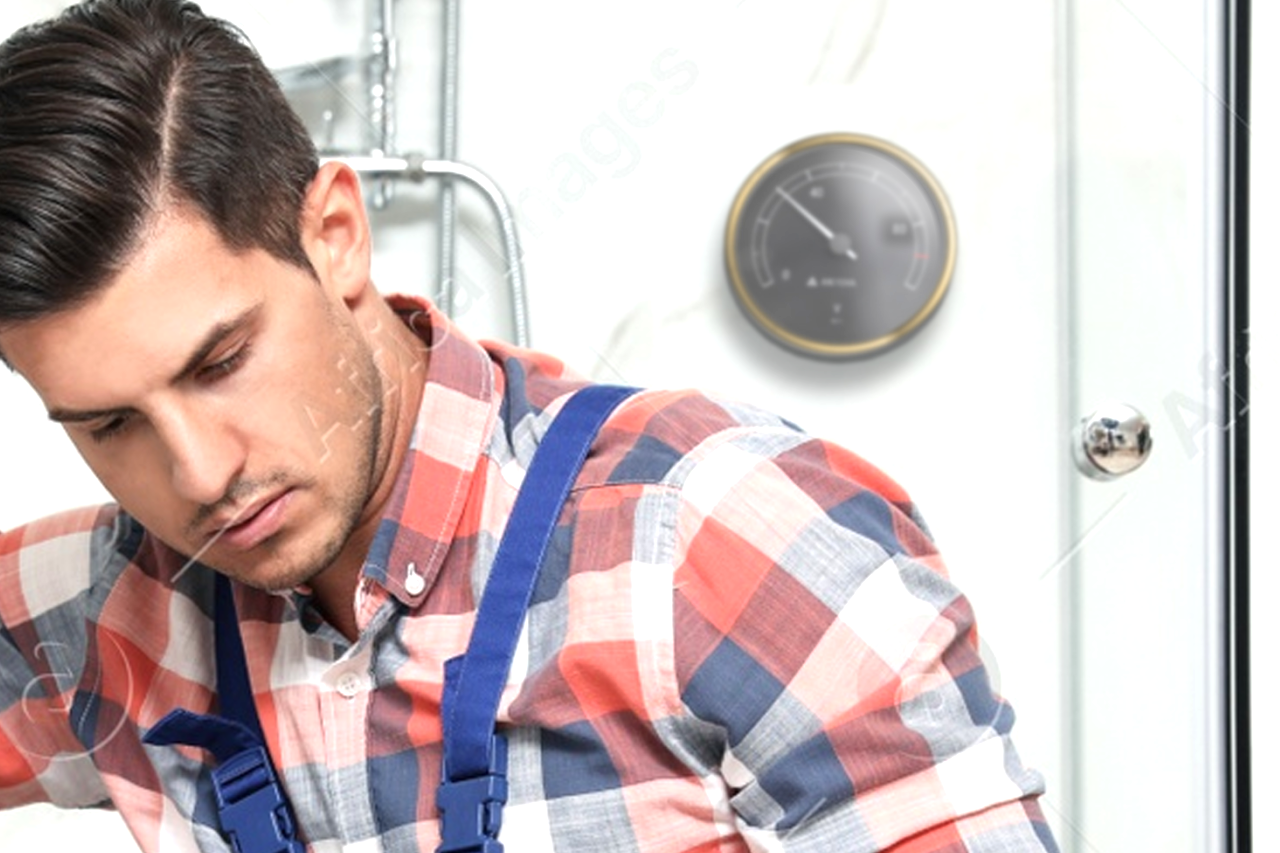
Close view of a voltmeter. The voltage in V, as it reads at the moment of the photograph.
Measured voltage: 30 V
